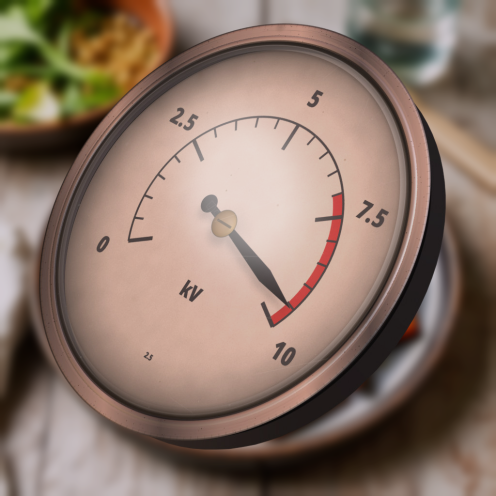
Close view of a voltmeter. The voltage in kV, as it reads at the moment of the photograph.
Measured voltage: 9.5 kV
